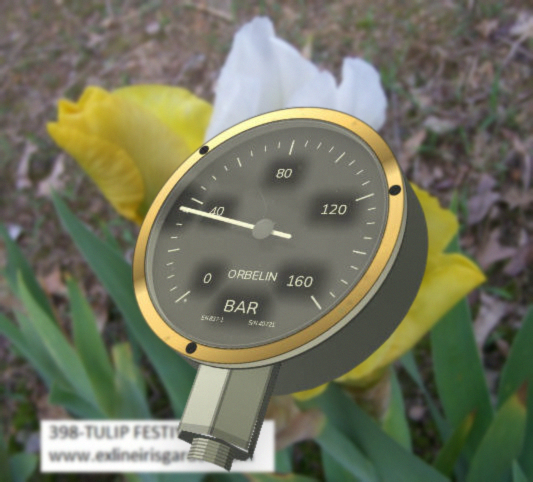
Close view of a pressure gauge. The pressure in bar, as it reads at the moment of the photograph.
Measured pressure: 35 bar
